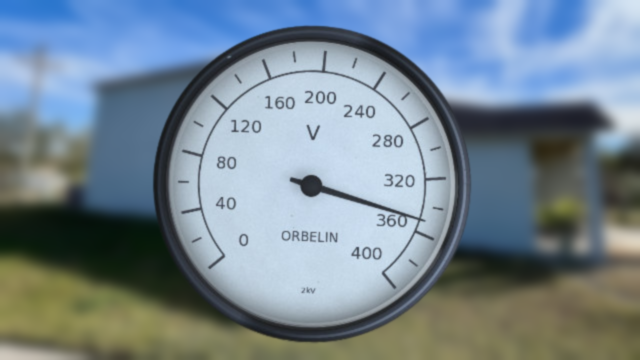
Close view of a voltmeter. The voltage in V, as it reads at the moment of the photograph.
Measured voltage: 350 V
